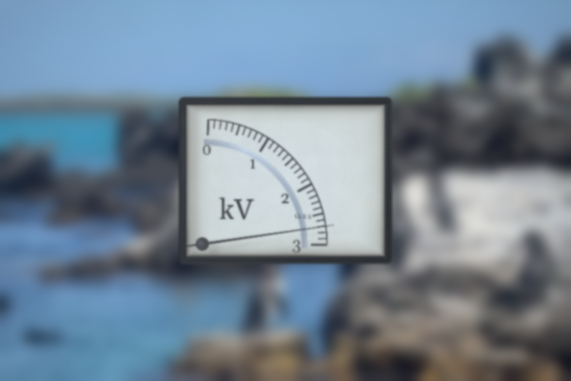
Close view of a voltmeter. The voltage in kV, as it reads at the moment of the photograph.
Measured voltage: 2.7 kV
